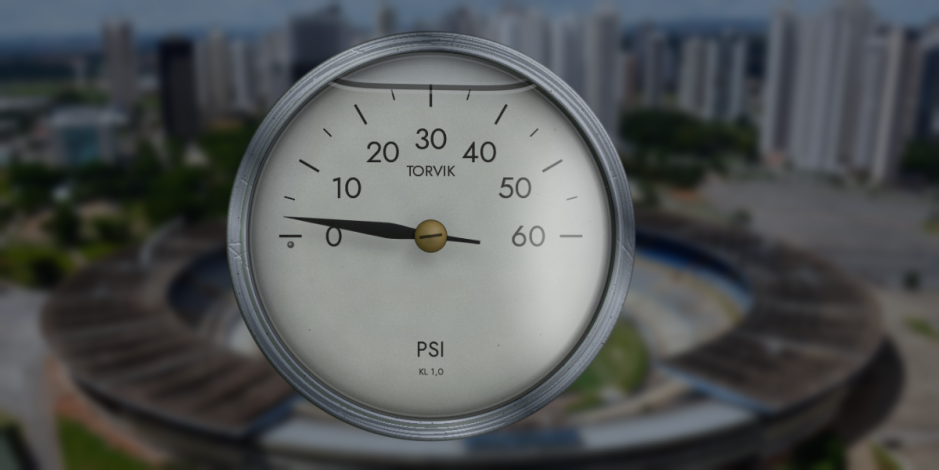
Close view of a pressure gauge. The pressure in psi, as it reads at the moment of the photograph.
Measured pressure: 2.5 psi
